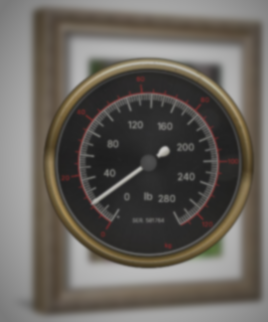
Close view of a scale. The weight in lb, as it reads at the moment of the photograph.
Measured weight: 20 lb
